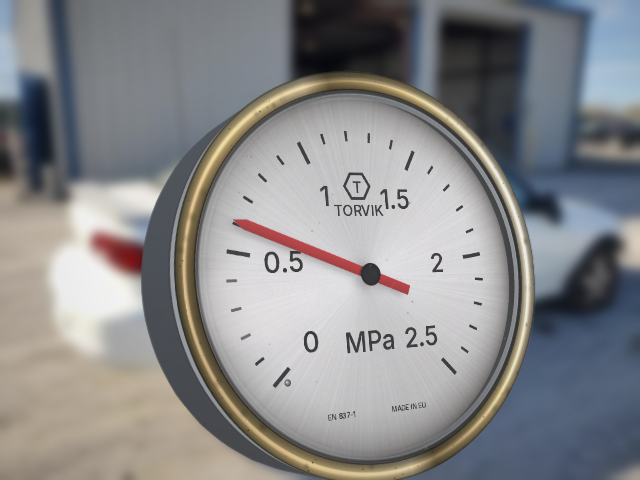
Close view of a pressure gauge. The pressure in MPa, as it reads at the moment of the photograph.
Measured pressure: 0.6 MPa
